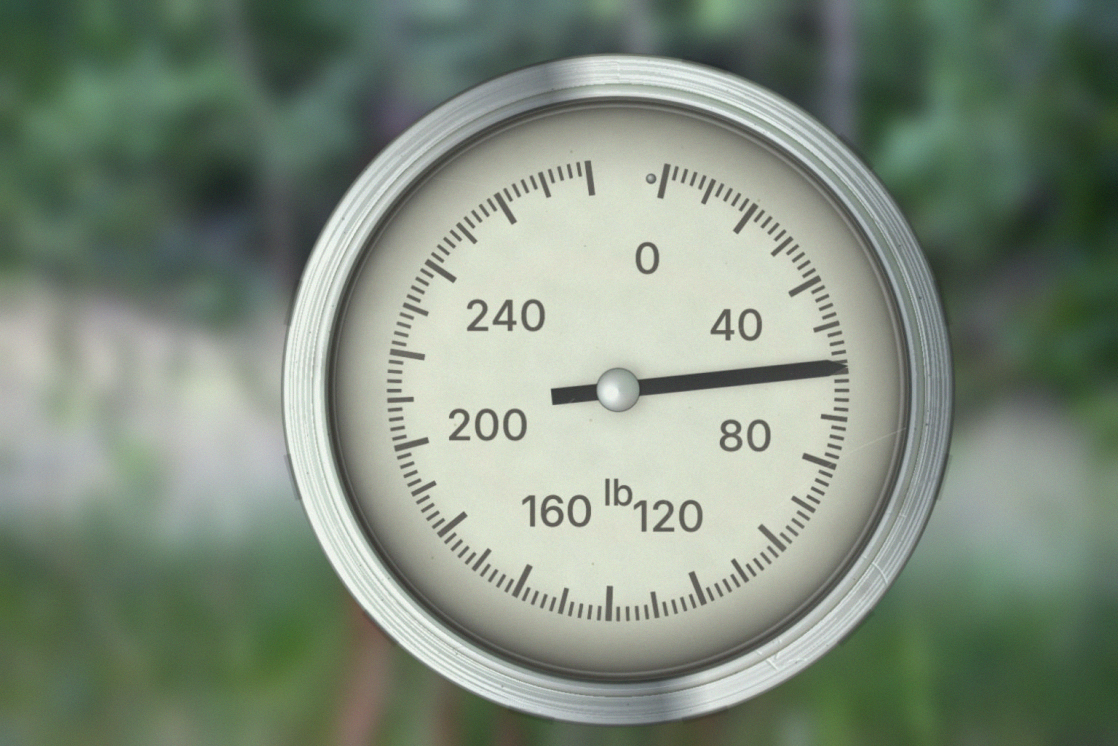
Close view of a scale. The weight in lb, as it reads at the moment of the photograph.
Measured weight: 59 lb
